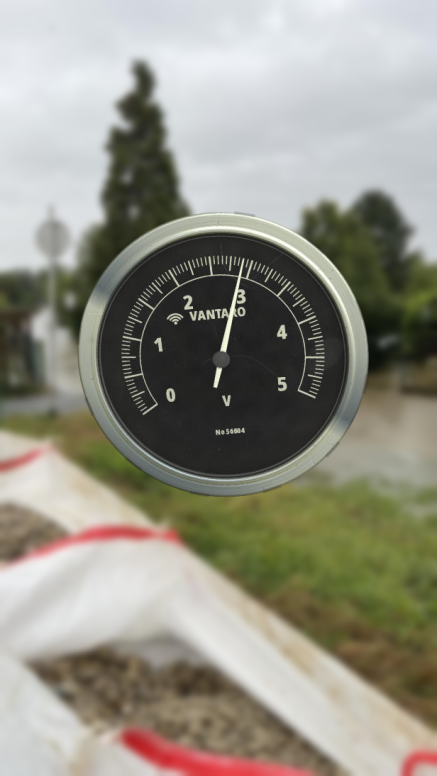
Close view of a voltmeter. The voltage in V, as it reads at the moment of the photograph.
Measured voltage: 2.9 V
